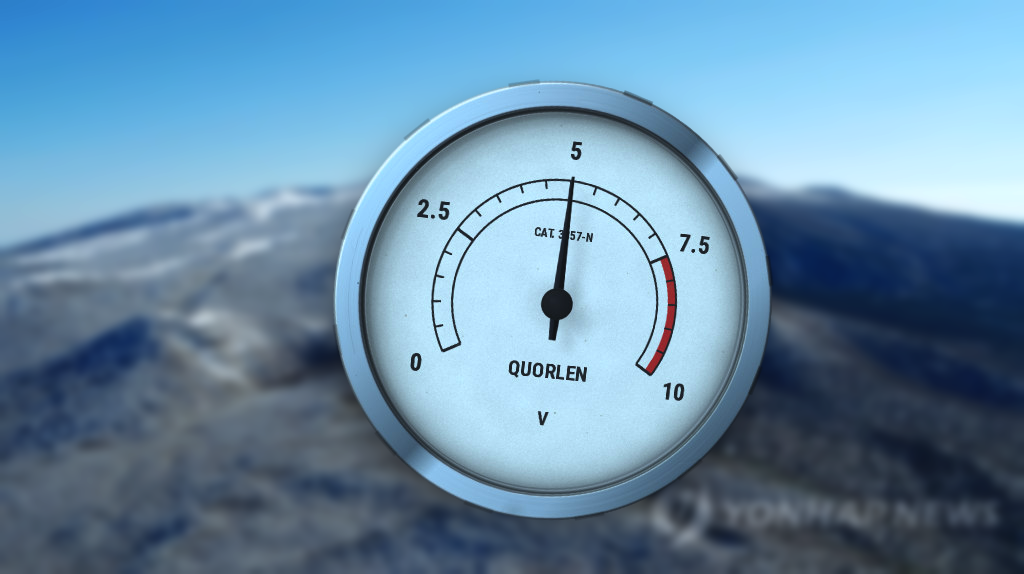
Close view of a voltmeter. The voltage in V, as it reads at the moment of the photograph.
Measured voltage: 5 V
